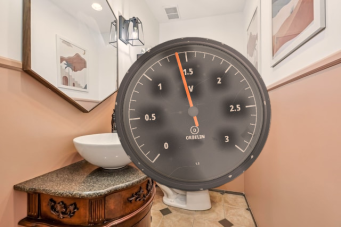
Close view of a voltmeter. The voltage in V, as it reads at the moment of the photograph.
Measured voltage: 1.4 V
